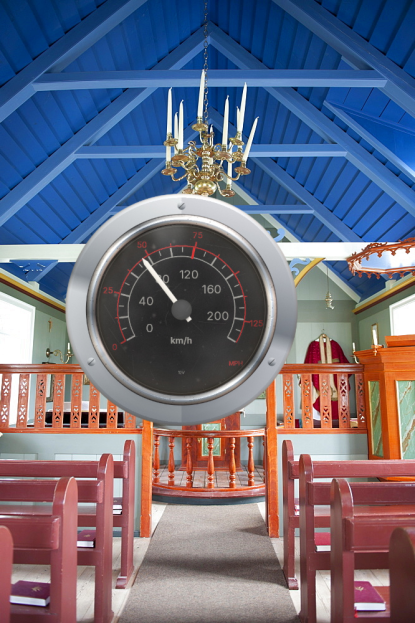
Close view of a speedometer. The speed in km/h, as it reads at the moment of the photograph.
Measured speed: 75 km/h
